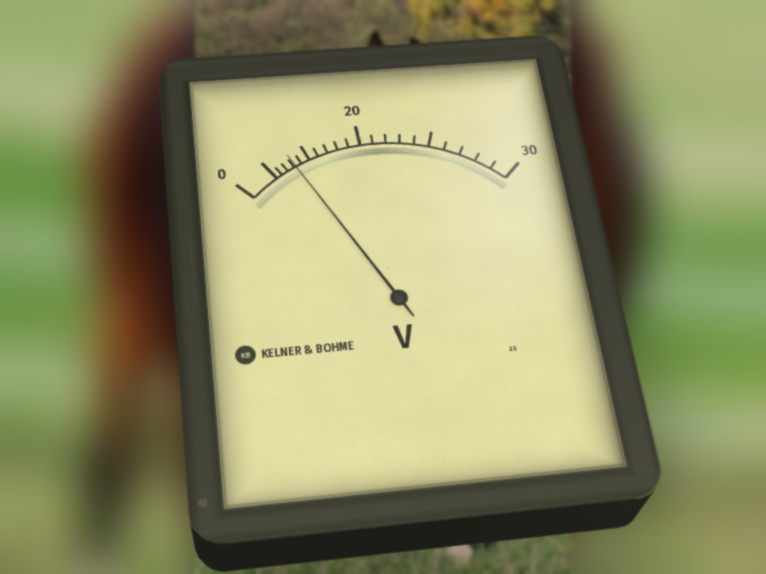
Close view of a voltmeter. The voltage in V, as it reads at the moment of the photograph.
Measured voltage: 13 V
